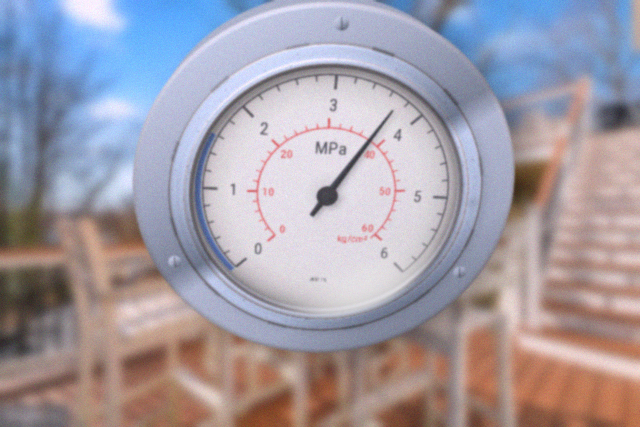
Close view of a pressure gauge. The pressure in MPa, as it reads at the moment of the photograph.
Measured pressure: 3.7 MPa
